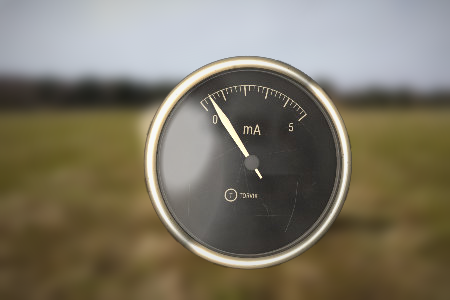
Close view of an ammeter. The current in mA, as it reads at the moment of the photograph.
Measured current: 0.4 mA
